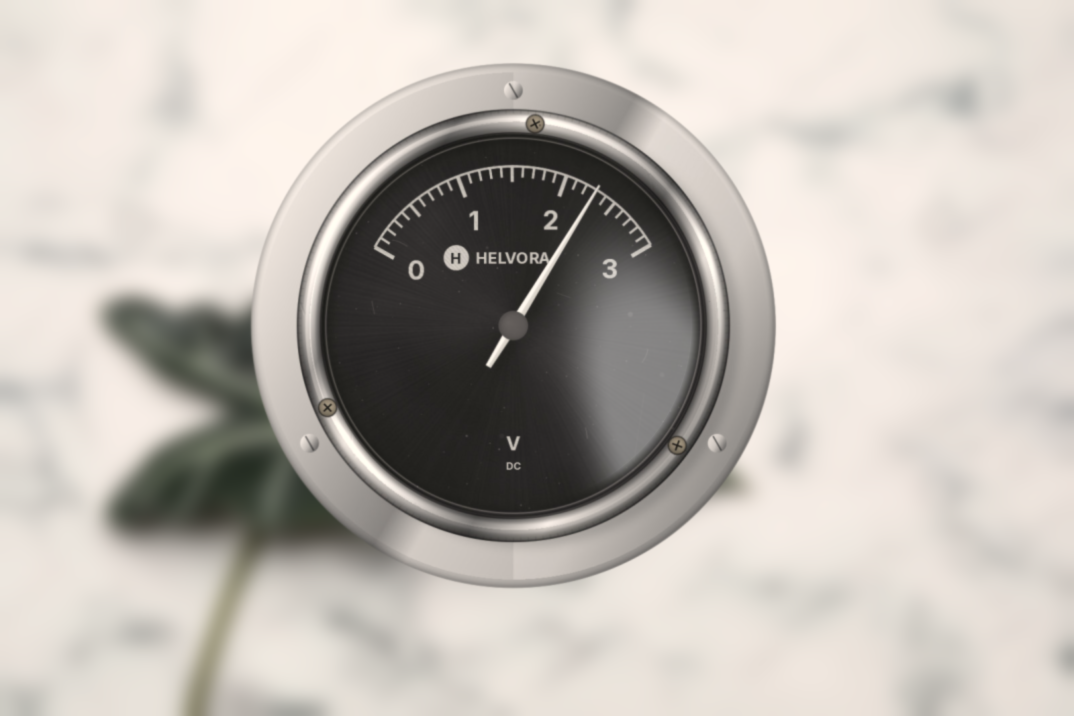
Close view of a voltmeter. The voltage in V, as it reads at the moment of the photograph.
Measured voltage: 2.3 V
